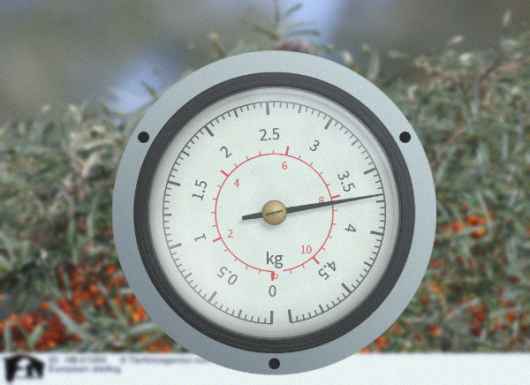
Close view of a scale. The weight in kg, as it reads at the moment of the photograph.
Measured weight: 3.7 kg
